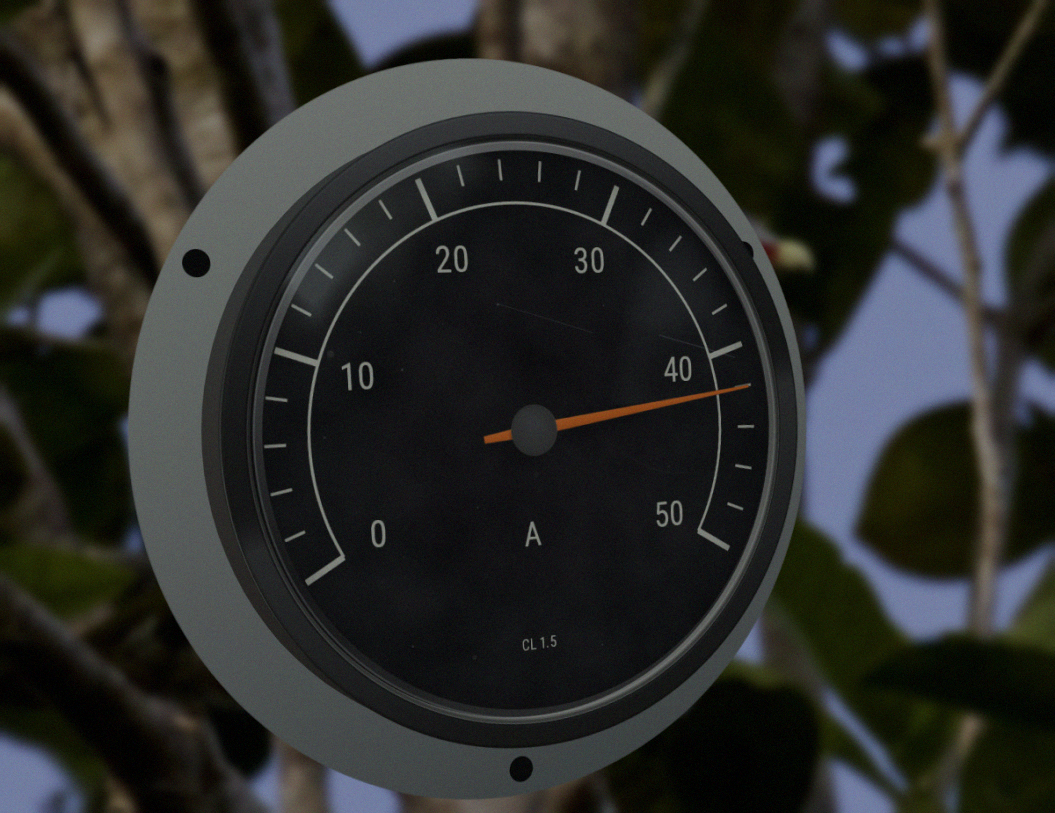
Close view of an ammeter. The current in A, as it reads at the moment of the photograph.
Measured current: 42 A
